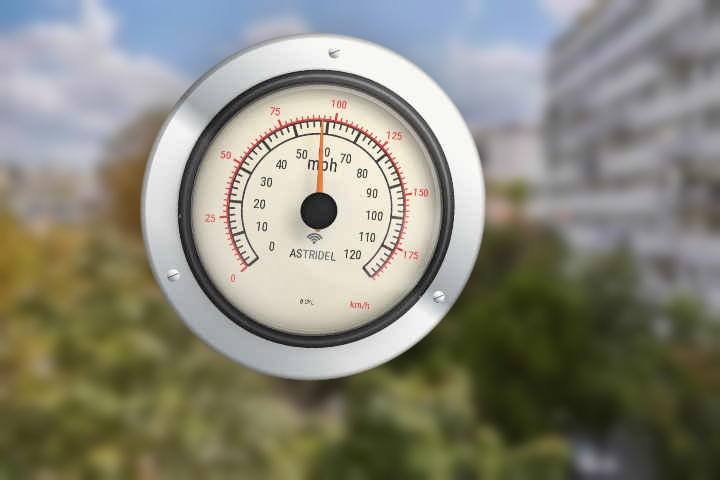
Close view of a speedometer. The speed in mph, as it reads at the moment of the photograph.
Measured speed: 58 mph
